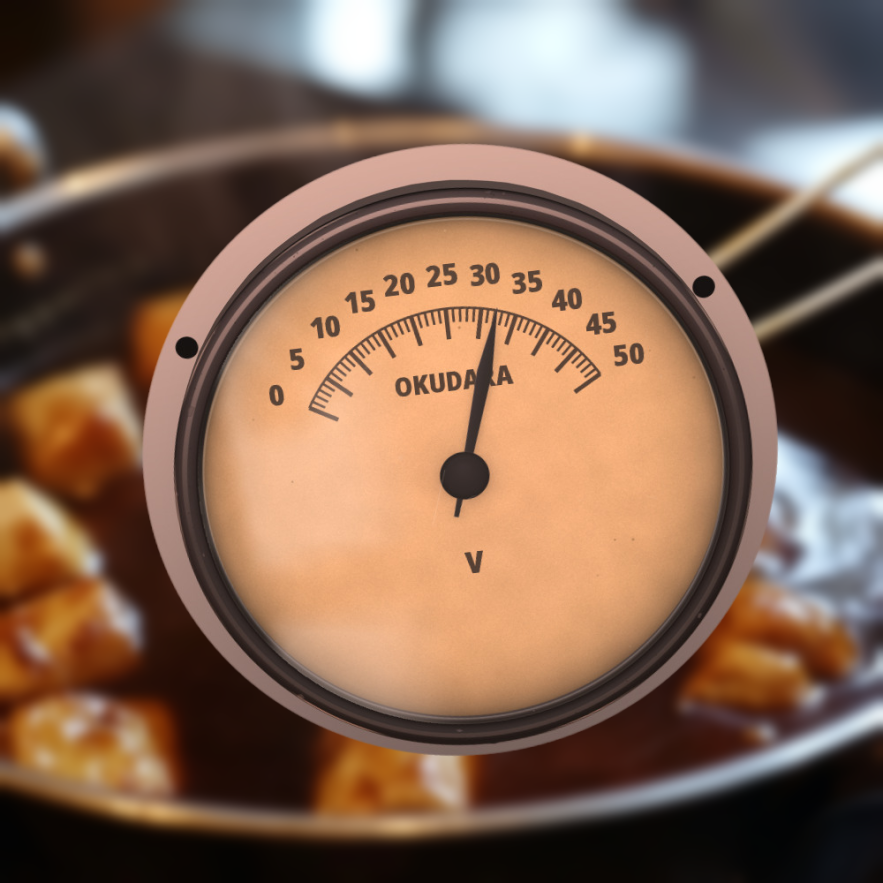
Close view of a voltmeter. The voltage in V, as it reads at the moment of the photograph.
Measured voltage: 32 V
